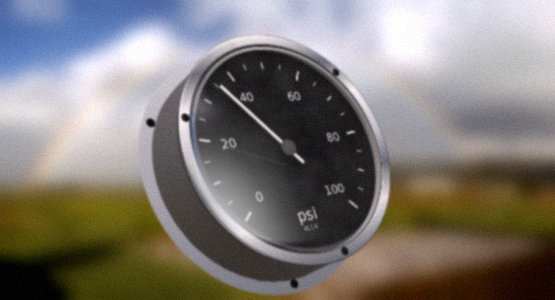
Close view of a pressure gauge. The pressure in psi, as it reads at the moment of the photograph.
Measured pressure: 35 psi
